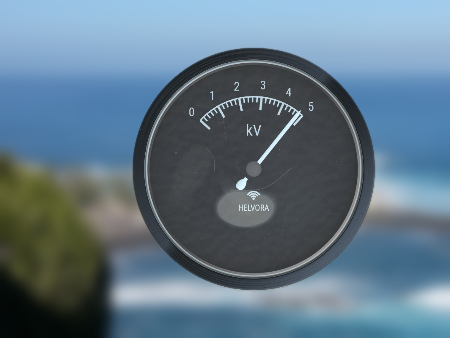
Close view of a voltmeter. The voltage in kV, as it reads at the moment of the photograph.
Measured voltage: 4.8 kV
